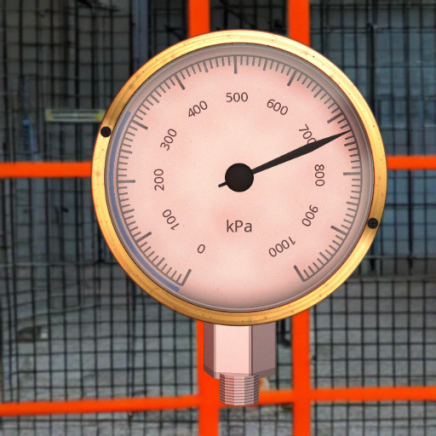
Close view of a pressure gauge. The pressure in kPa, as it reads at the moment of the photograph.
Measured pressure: 730 kPa
